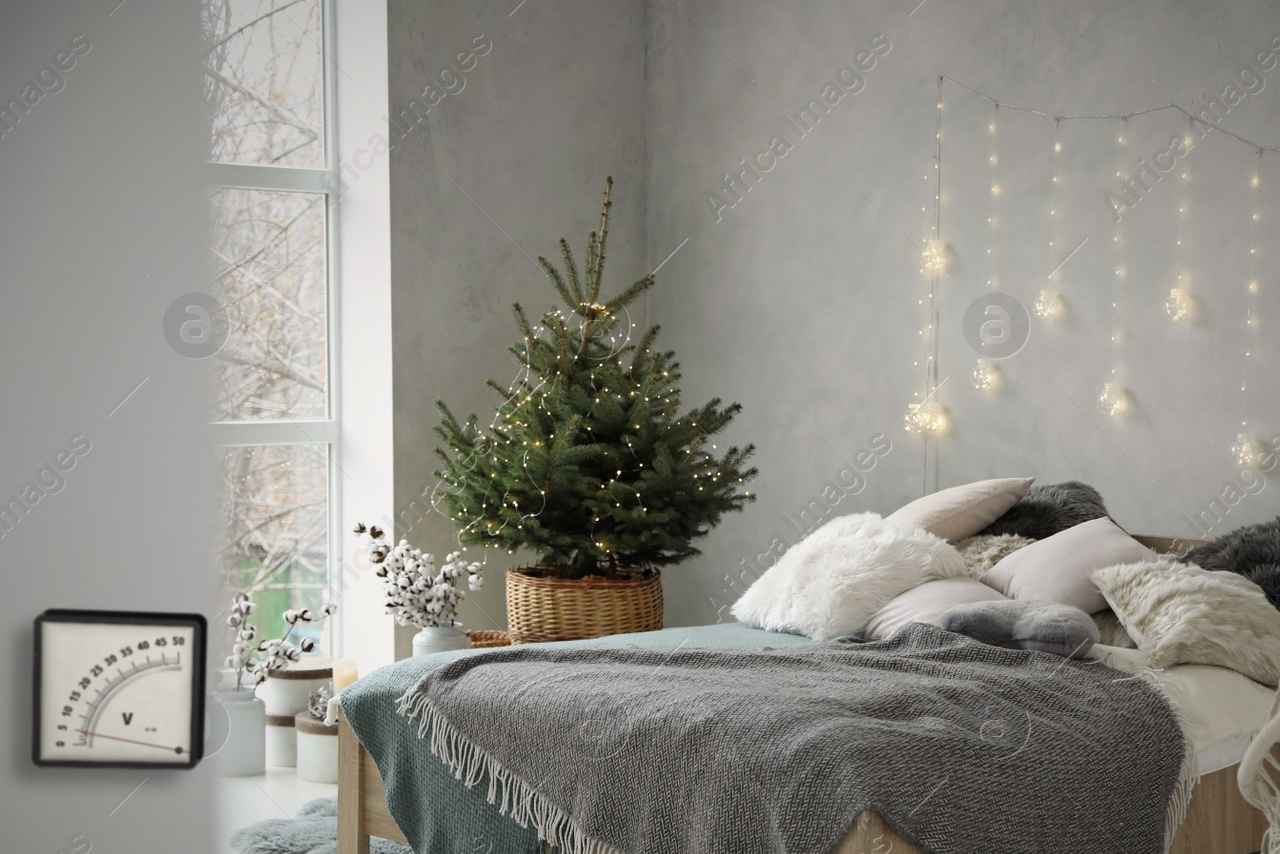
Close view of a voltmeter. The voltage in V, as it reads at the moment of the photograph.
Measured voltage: 5 V
